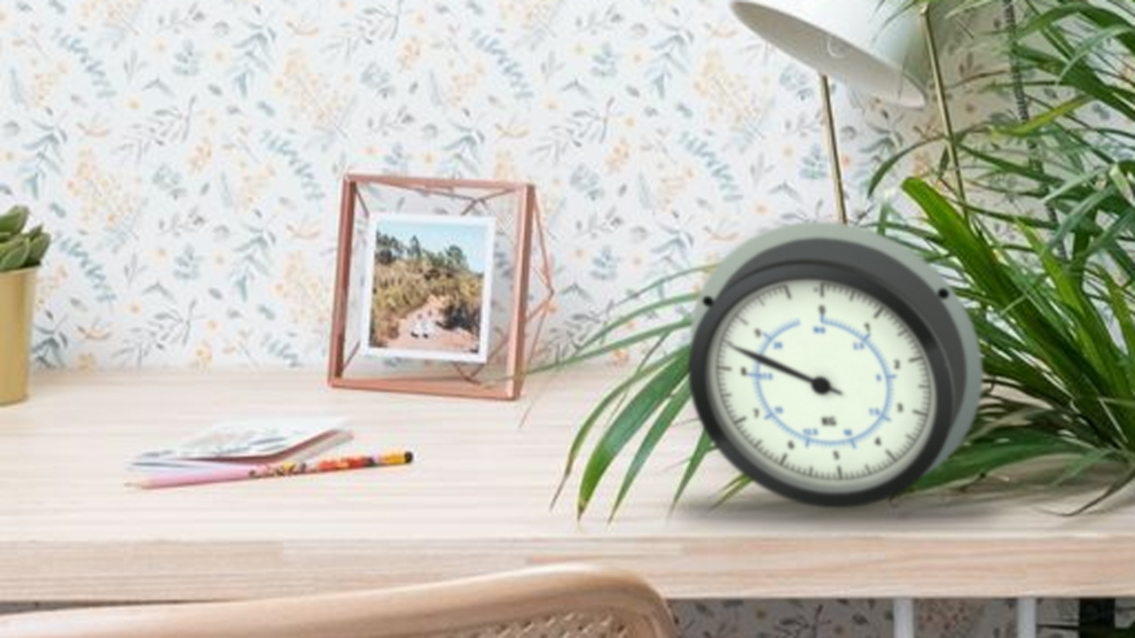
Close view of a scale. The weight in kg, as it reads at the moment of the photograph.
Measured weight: 8.5 kg
